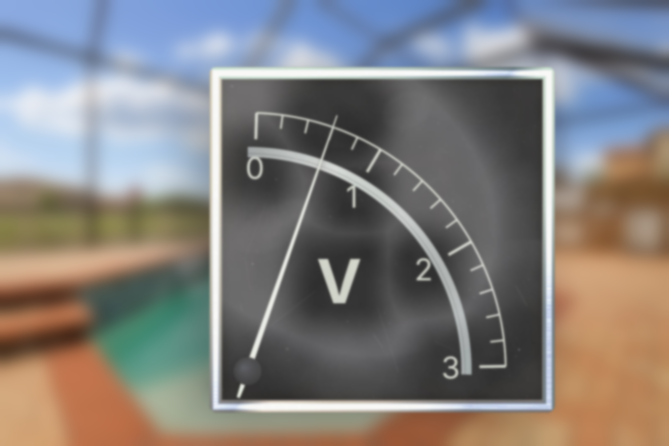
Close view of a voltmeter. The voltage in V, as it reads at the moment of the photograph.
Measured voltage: 0.6 V
